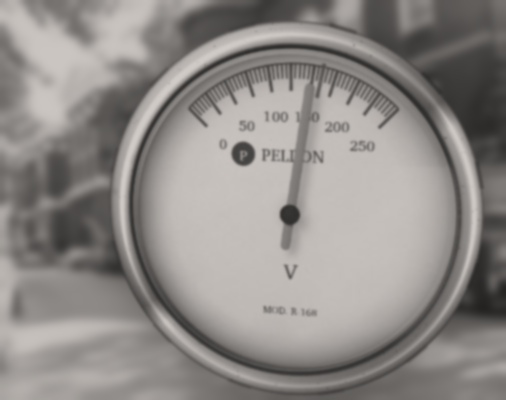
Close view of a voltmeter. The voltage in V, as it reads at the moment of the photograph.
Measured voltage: 150 V
